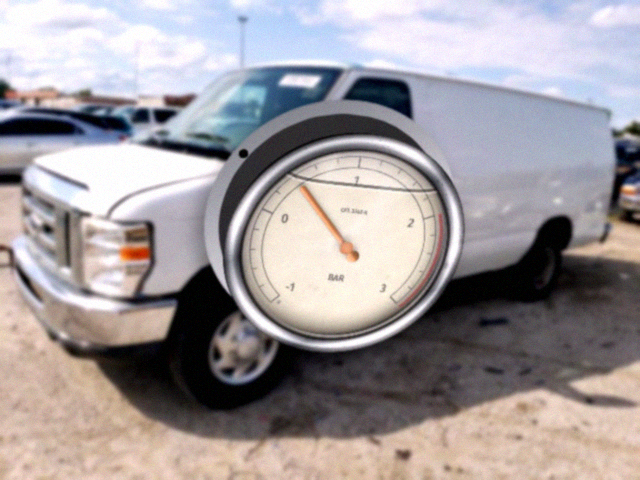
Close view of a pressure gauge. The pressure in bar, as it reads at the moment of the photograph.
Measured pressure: 0.4 bar
